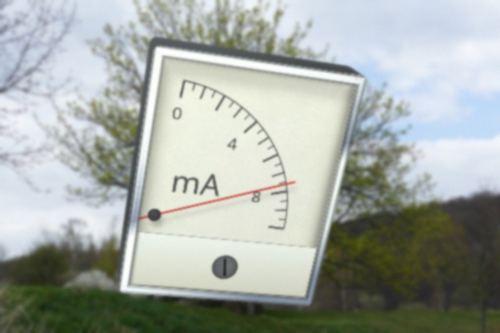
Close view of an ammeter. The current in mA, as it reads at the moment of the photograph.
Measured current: 7.5 mA
